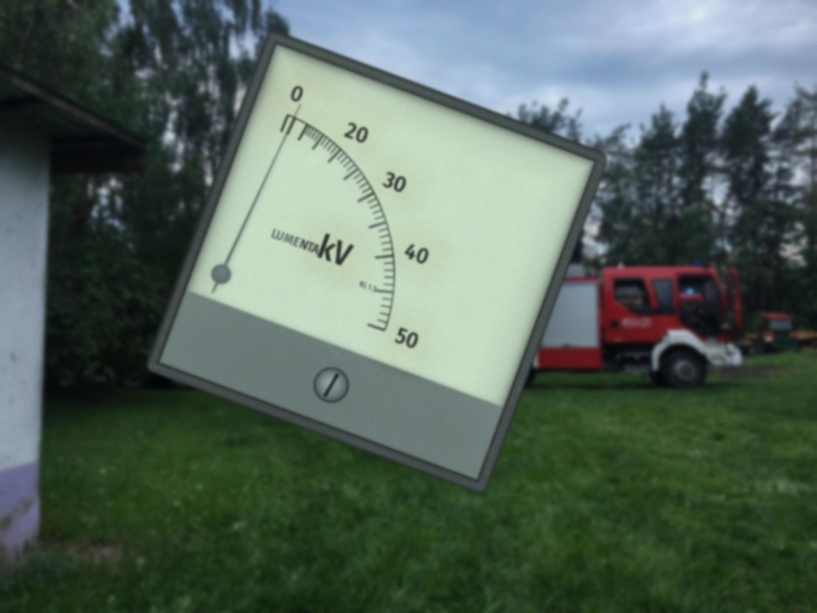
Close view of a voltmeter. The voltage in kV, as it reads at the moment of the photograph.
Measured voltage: 5 kV
